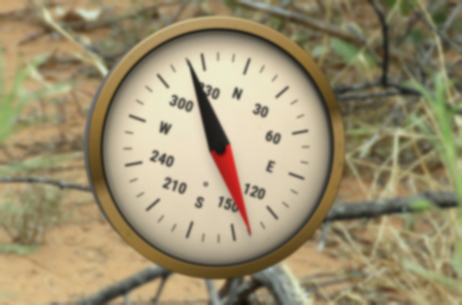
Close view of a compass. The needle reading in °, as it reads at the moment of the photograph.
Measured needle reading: 140 °
